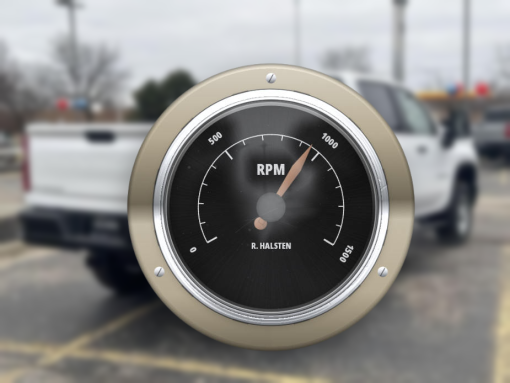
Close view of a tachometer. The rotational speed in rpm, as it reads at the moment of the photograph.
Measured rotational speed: 950 rpm
